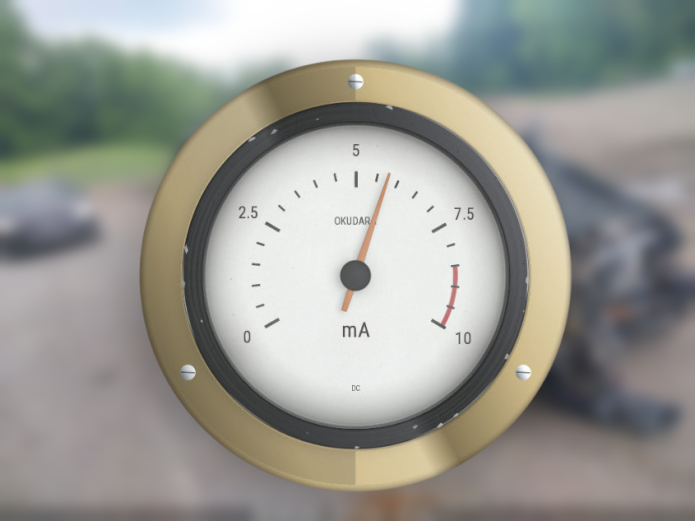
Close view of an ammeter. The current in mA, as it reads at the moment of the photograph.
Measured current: 5.75 mA
